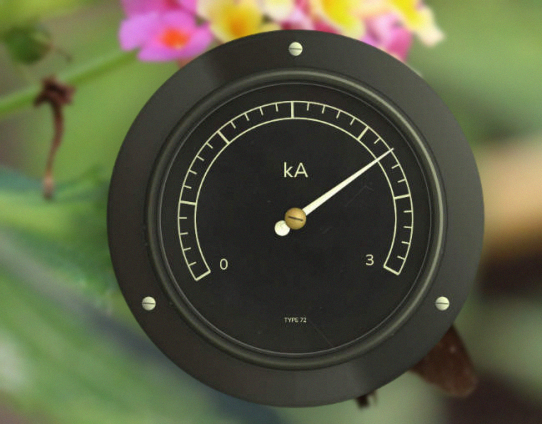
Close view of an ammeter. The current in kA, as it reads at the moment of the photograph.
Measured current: 2.2 kA
